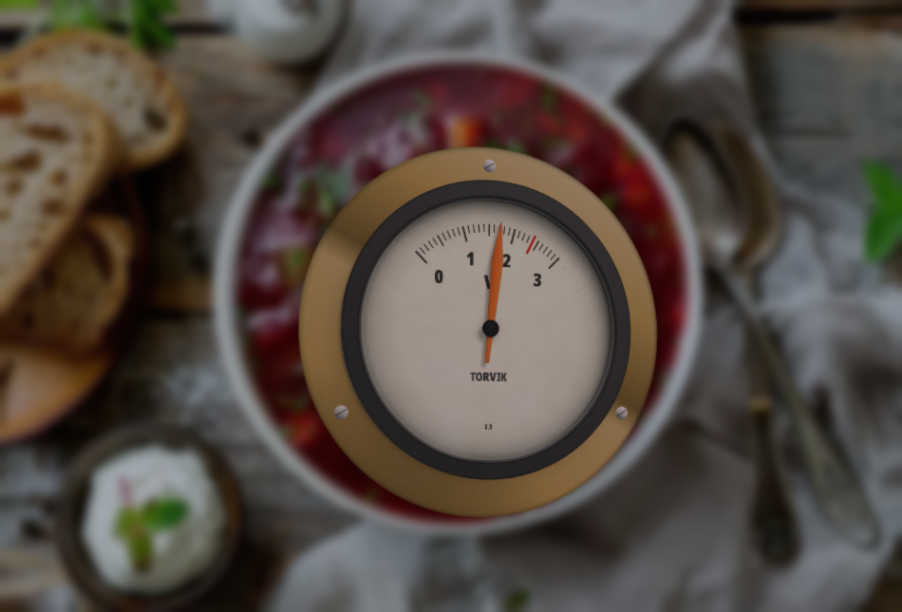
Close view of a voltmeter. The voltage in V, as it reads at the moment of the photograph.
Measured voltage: 1.7 V
